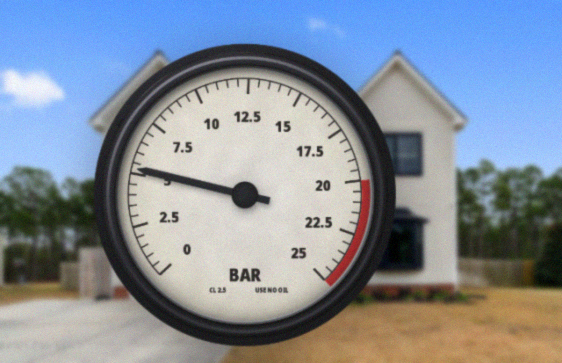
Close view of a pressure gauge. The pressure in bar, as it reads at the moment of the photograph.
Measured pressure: 5.25 bar
